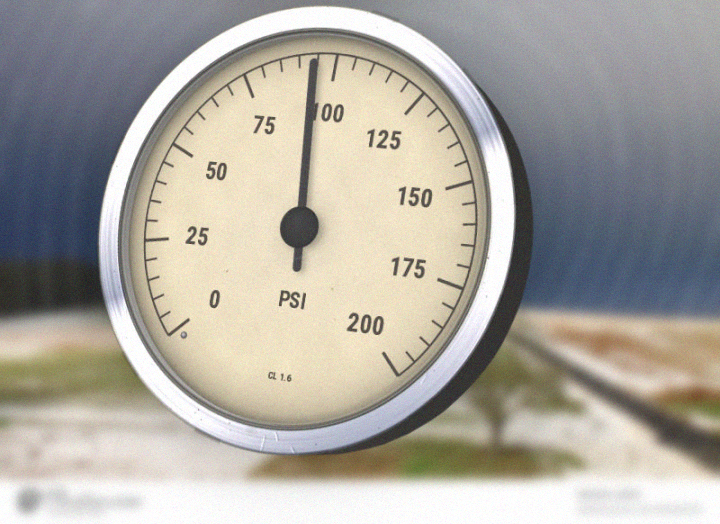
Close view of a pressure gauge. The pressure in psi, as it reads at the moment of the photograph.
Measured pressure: 95 psi
